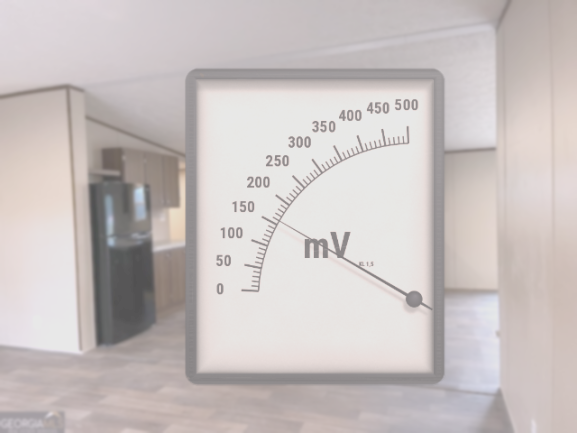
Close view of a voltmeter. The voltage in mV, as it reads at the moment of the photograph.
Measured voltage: 160 mV
